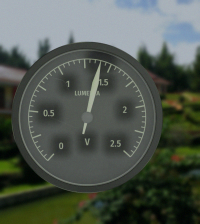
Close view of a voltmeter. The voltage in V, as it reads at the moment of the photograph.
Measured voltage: 1.4 V
